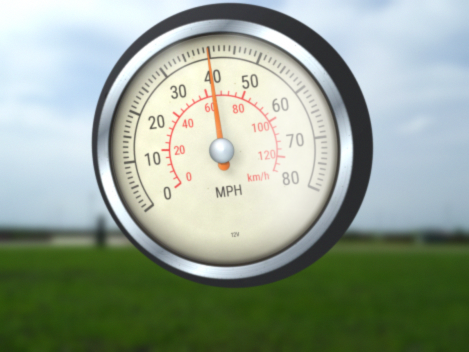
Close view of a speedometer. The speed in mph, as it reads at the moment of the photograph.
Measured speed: 40 mph
